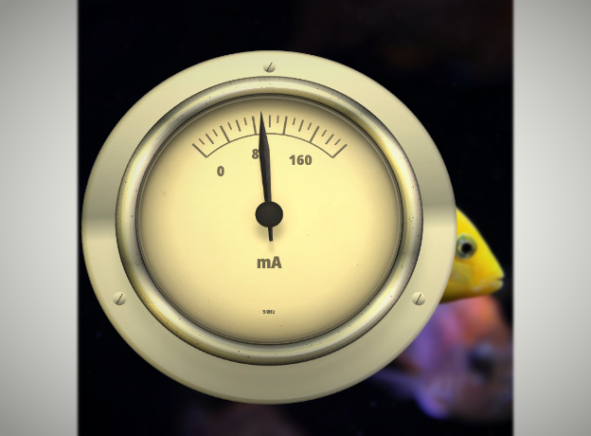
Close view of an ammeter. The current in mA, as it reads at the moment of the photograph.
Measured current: 90 mA
